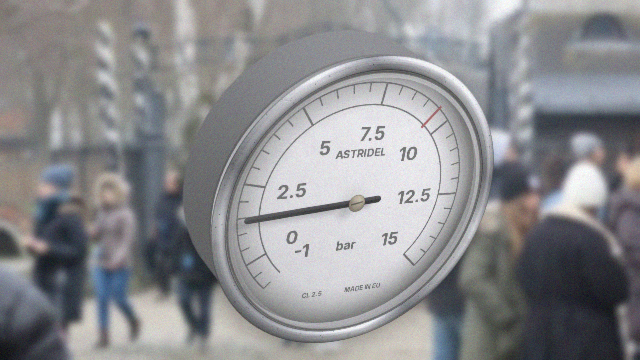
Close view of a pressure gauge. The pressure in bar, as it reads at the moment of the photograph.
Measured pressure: 1.5 bar
